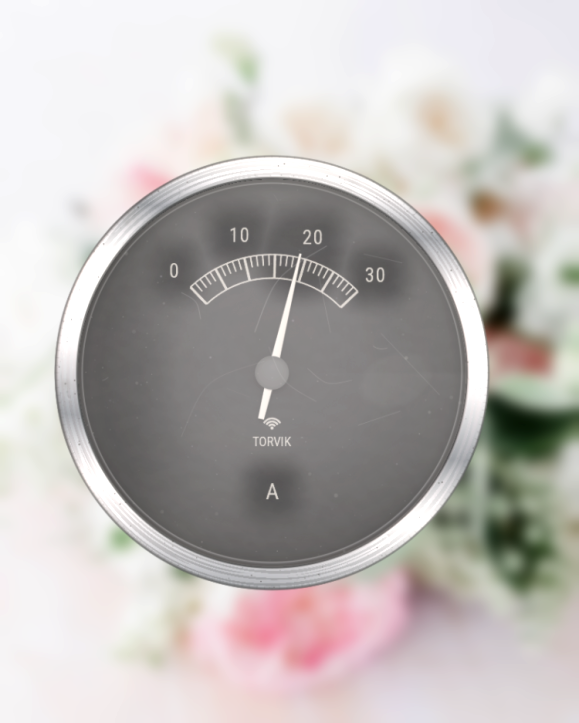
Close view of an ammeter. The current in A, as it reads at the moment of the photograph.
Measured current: 19 A
